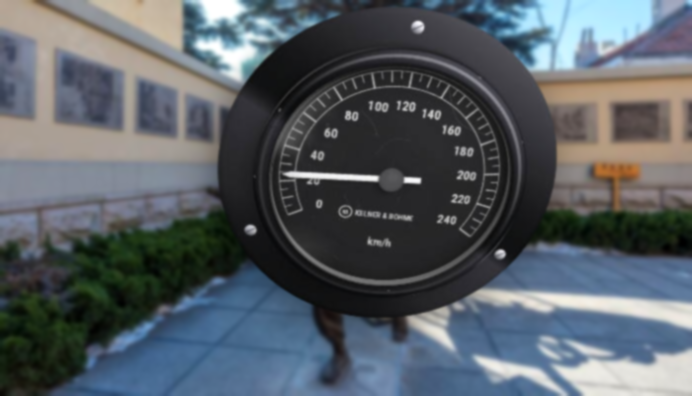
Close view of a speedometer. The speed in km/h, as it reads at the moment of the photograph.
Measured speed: 25 km/h
